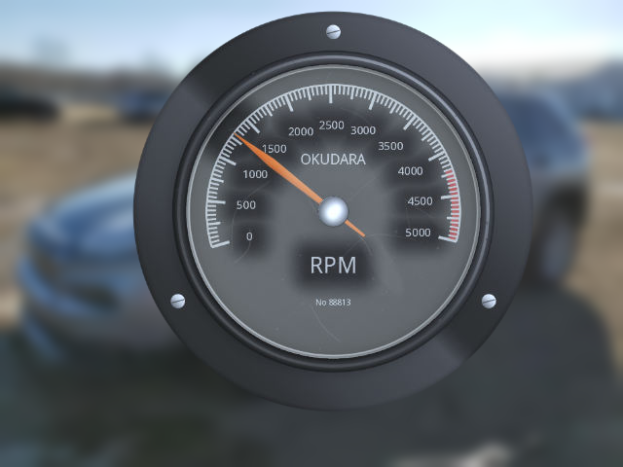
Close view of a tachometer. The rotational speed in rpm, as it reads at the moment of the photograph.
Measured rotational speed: 1300 rpm
